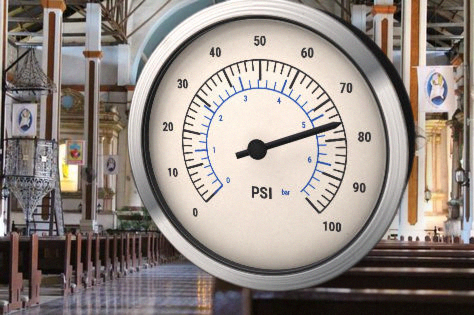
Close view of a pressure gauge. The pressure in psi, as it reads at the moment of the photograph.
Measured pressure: 76 psi
